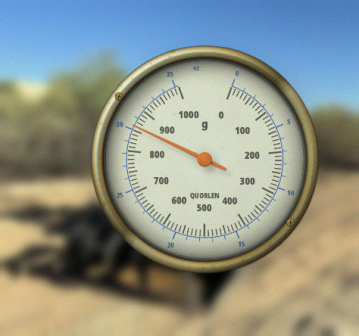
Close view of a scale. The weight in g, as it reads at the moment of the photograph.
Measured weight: 860 g
